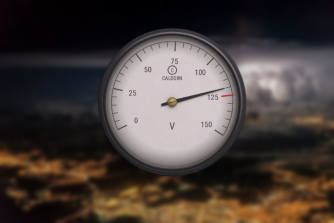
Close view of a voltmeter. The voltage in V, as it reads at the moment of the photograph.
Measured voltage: 120 V
